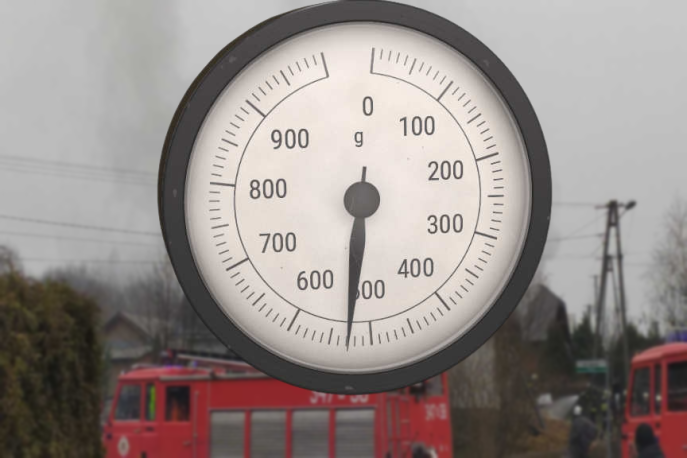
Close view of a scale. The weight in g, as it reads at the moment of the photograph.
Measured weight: 530 g
